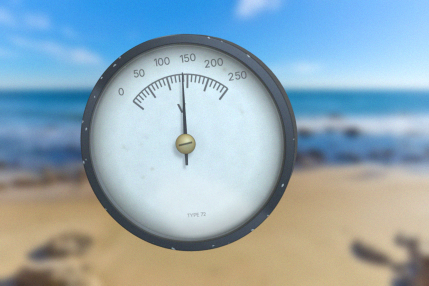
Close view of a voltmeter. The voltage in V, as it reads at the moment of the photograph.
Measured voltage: 140 V
